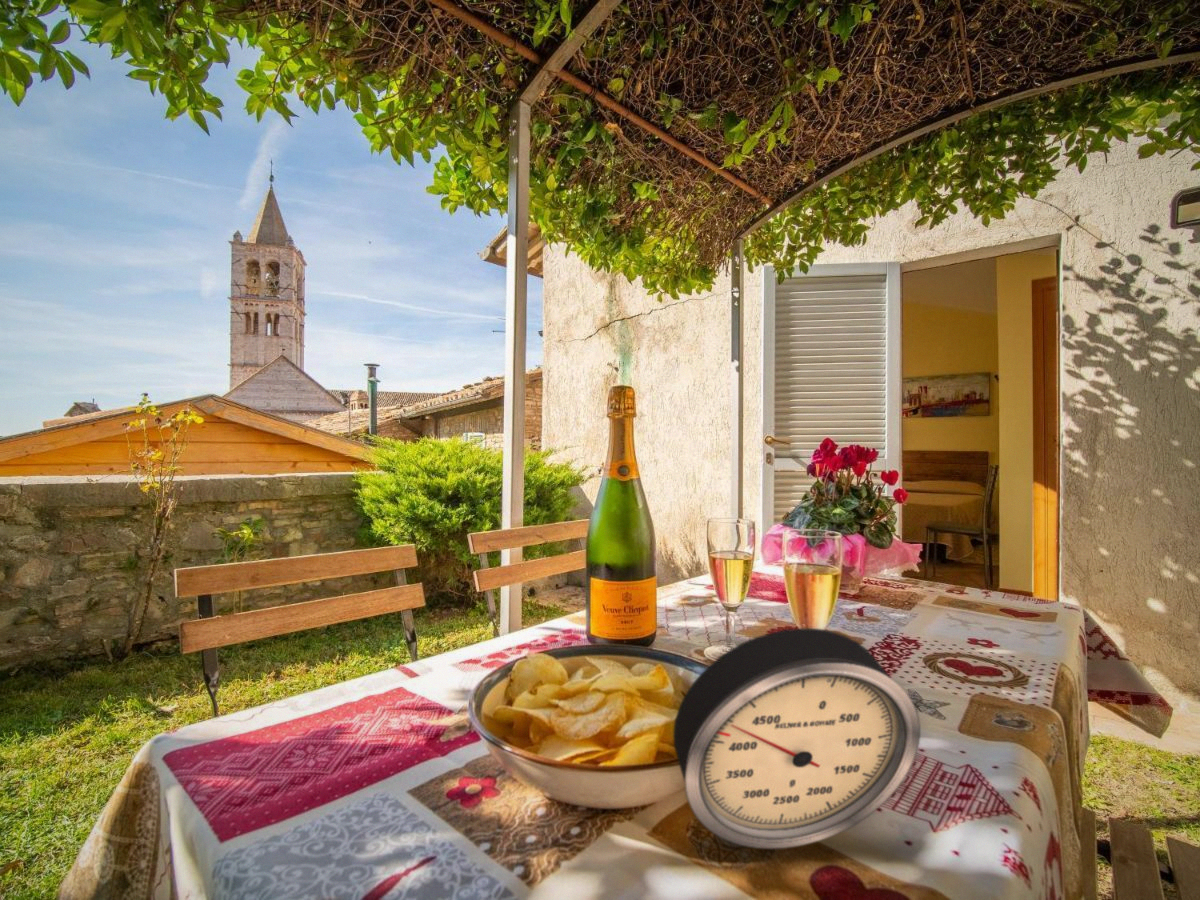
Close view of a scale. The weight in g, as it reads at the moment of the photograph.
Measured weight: 4250 g
